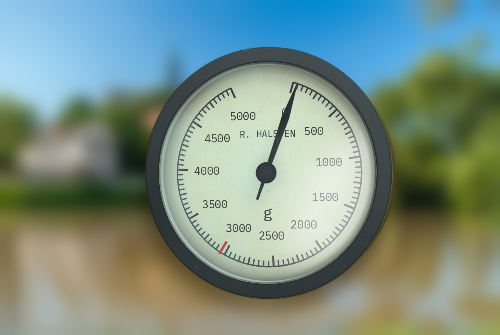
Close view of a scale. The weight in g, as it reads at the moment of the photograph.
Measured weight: 50 g
